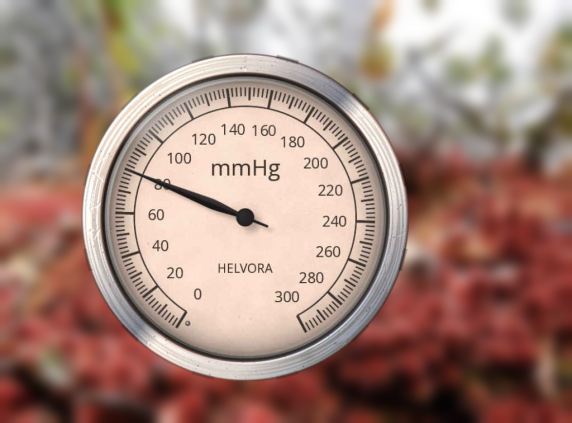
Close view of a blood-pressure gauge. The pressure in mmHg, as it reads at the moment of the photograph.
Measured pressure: 80 mmHg
